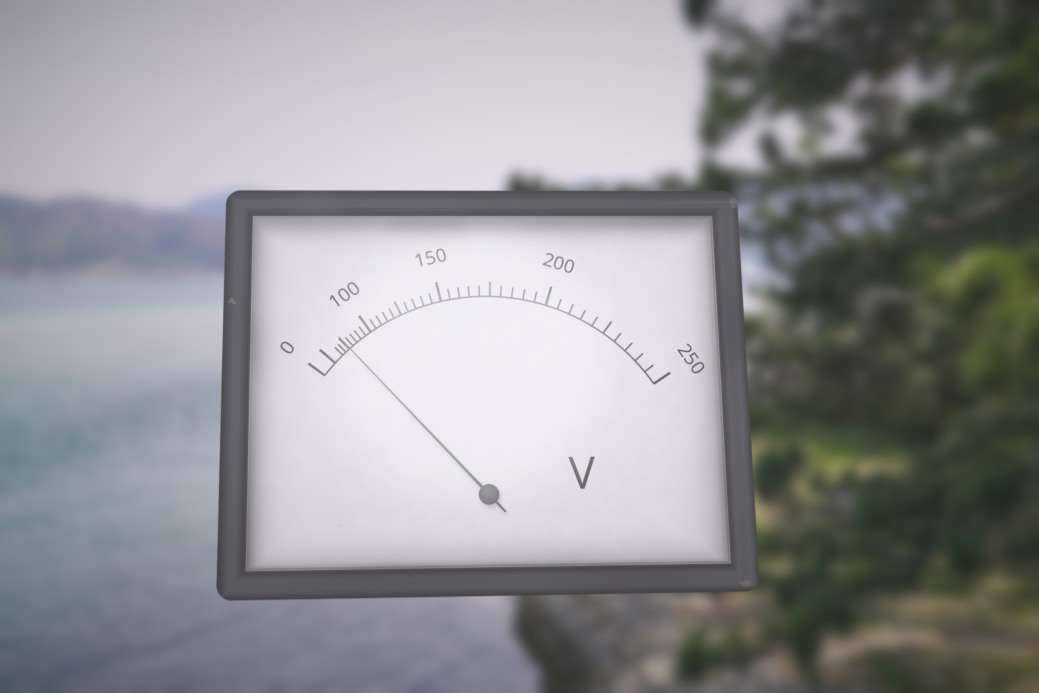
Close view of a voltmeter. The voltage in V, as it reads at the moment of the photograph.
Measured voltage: 75 V
